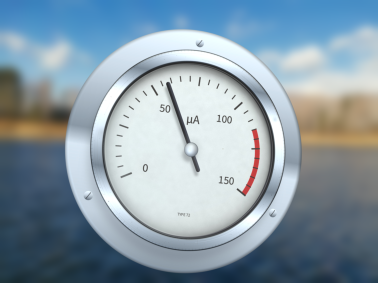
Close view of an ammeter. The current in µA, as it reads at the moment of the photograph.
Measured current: 57.5 µA
